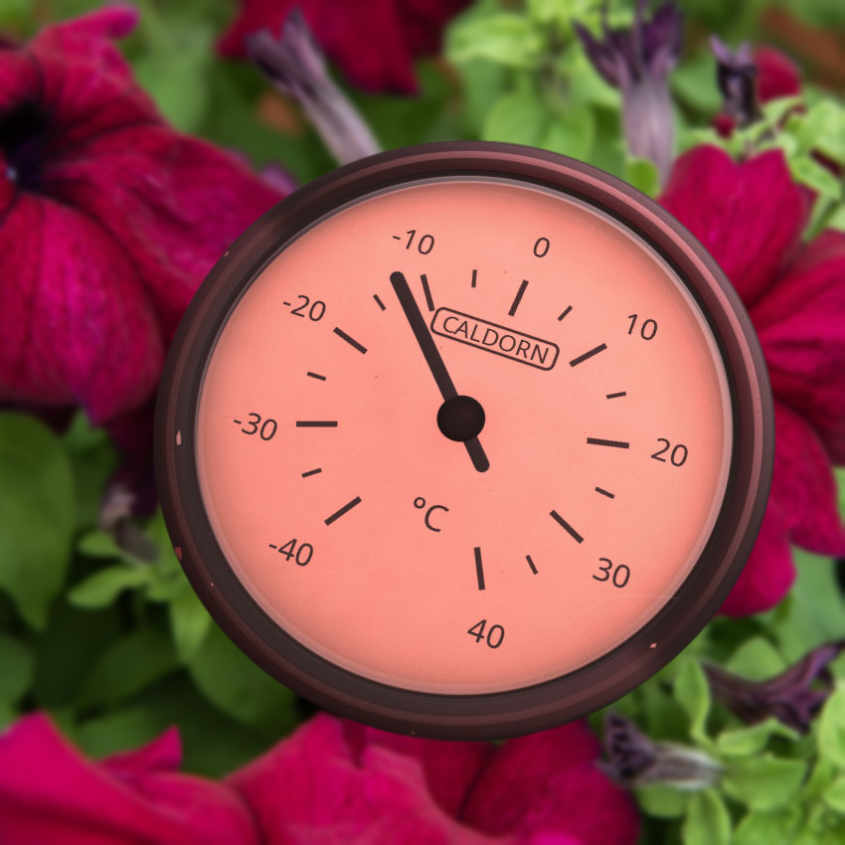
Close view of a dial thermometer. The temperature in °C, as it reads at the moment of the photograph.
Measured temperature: -12.5 °C
